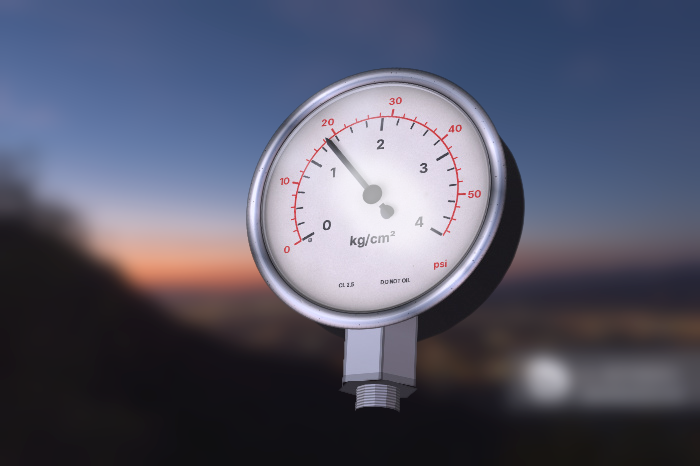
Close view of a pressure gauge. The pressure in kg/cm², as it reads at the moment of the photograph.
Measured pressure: 1.3 kg/cm²
